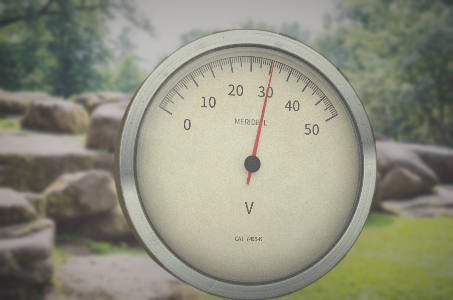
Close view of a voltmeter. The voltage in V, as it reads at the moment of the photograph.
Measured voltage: 30 V
